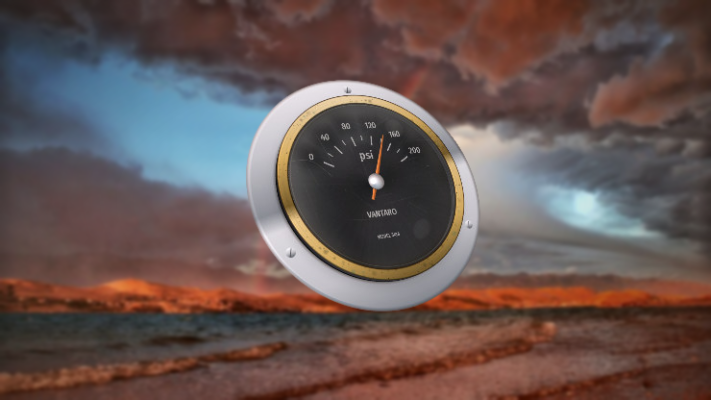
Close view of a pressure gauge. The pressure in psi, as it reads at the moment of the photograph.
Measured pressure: 140 psi
